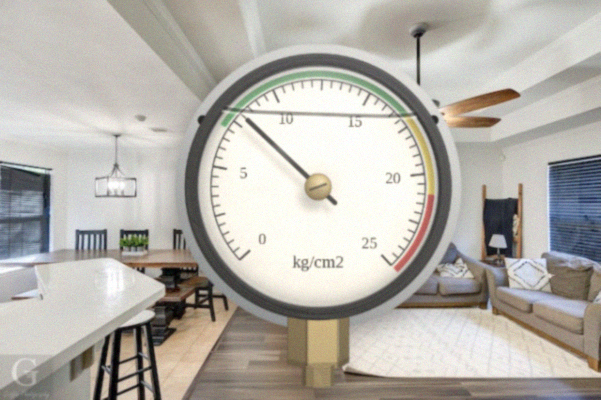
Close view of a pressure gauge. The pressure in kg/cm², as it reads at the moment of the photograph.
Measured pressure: 8 kg/cm²
